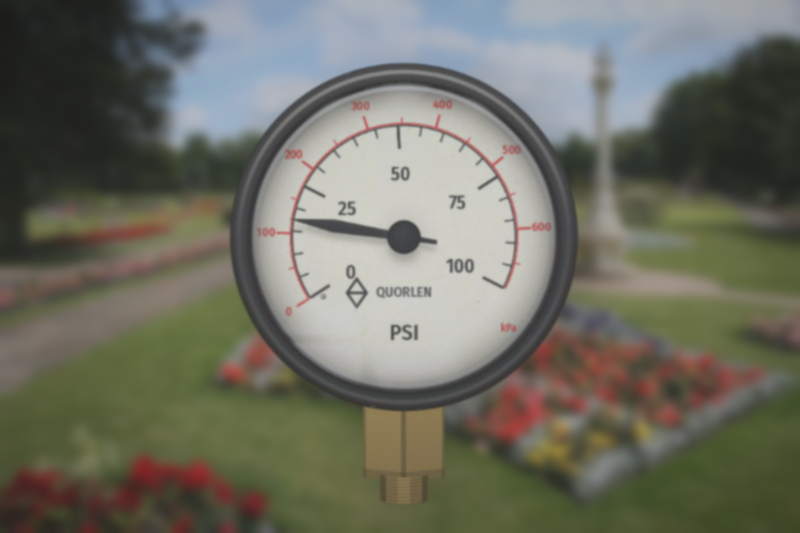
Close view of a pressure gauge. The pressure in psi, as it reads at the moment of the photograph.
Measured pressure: 17.5 psi
